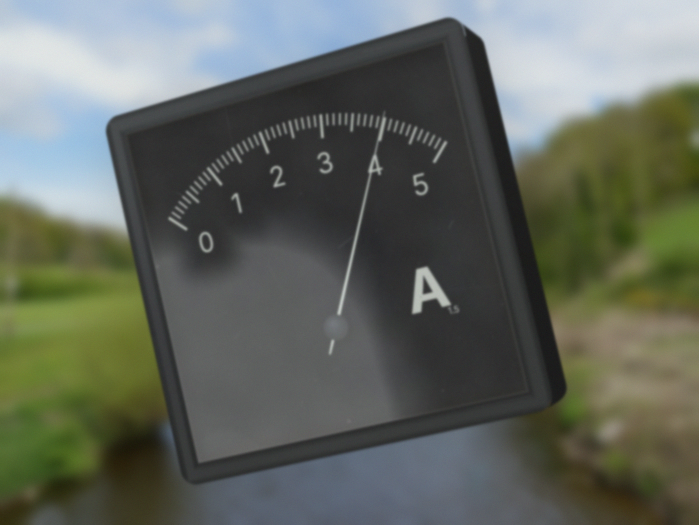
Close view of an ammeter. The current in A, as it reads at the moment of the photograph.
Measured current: 4 A
